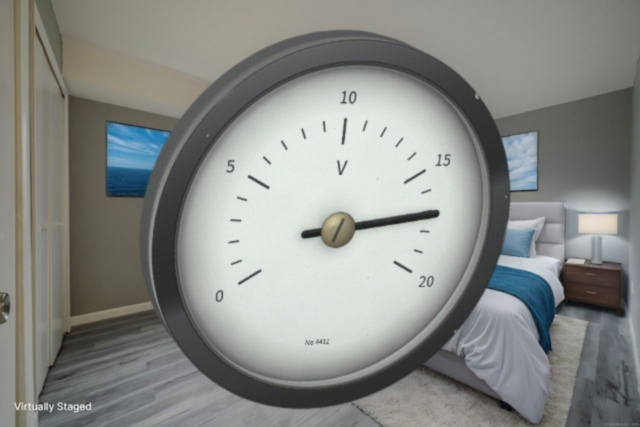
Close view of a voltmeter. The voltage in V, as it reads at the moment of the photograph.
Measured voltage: 17 V
